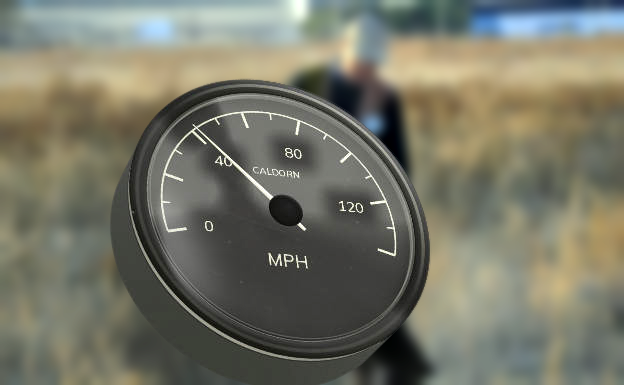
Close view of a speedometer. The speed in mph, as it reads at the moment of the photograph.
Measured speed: 40 mph
